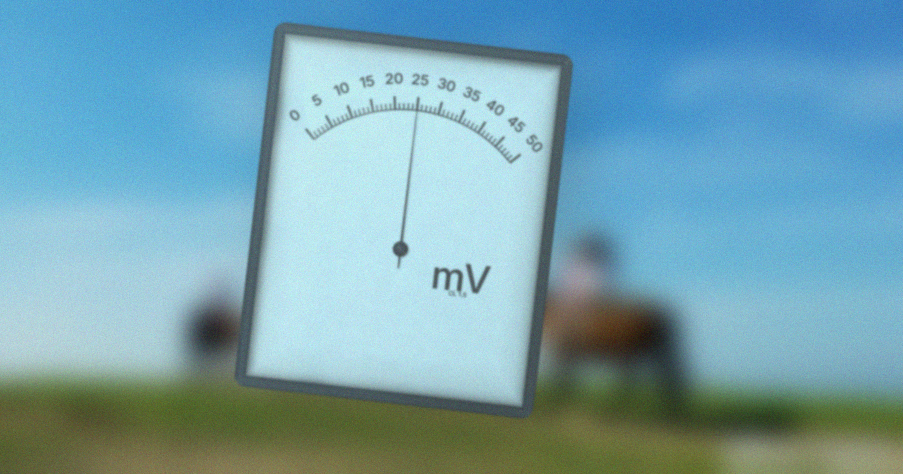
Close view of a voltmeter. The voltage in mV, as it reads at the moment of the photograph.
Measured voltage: 25 mV
